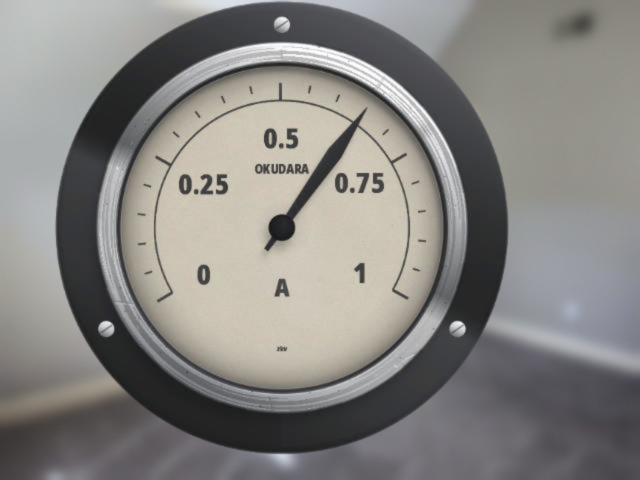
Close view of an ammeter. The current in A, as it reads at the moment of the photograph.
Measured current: 0.65 A
